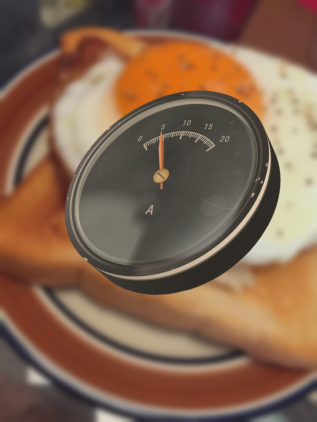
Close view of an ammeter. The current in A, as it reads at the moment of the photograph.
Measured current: 5 A
